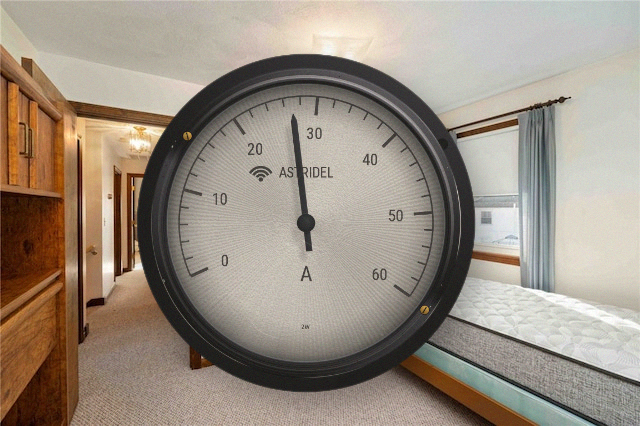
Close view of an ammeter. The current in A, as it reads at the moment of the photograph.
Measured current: 27 A
